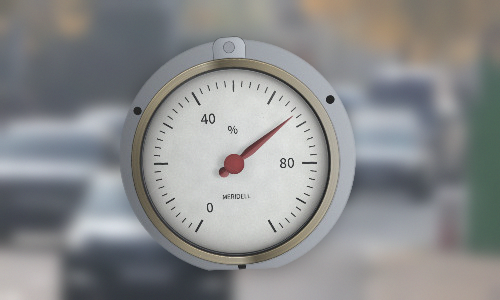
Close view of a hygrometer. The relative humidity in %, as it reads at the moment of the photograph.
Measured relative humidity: 67 %
